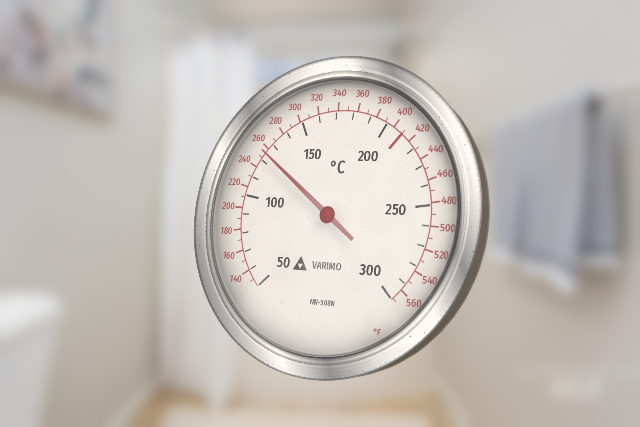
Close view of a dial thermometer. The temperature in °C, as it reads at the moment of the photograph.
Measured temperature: 125 °C
